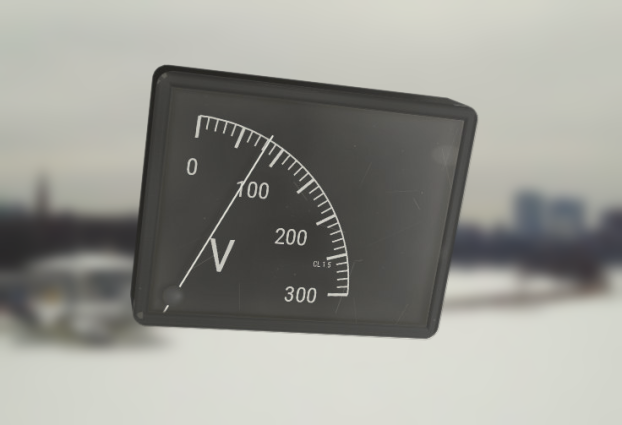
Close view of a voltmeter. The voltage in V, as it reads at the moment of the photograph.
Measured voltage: 80 V
